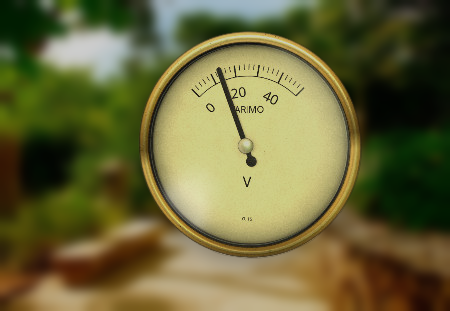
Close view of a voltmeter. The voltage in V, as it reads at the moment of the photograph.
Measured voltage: 14 V
